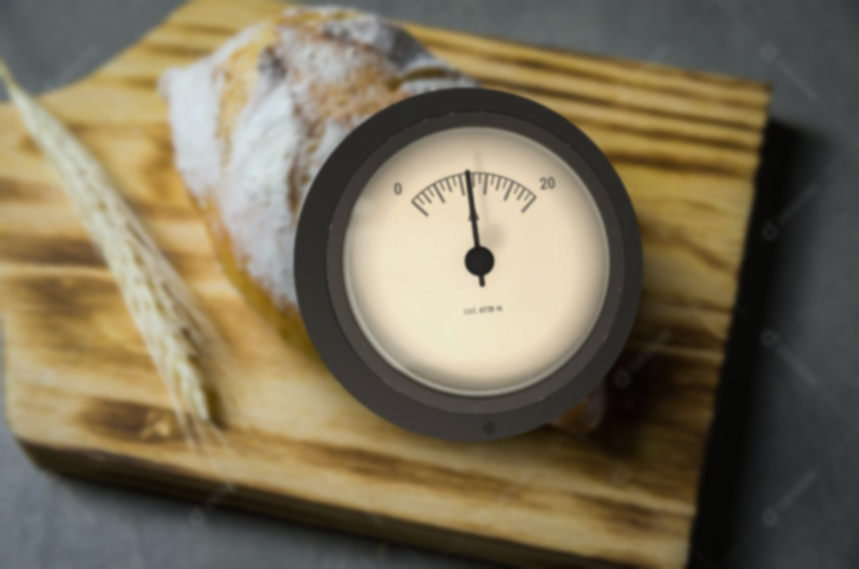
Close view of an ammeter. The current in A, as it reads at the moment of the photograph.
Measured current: 9 A
